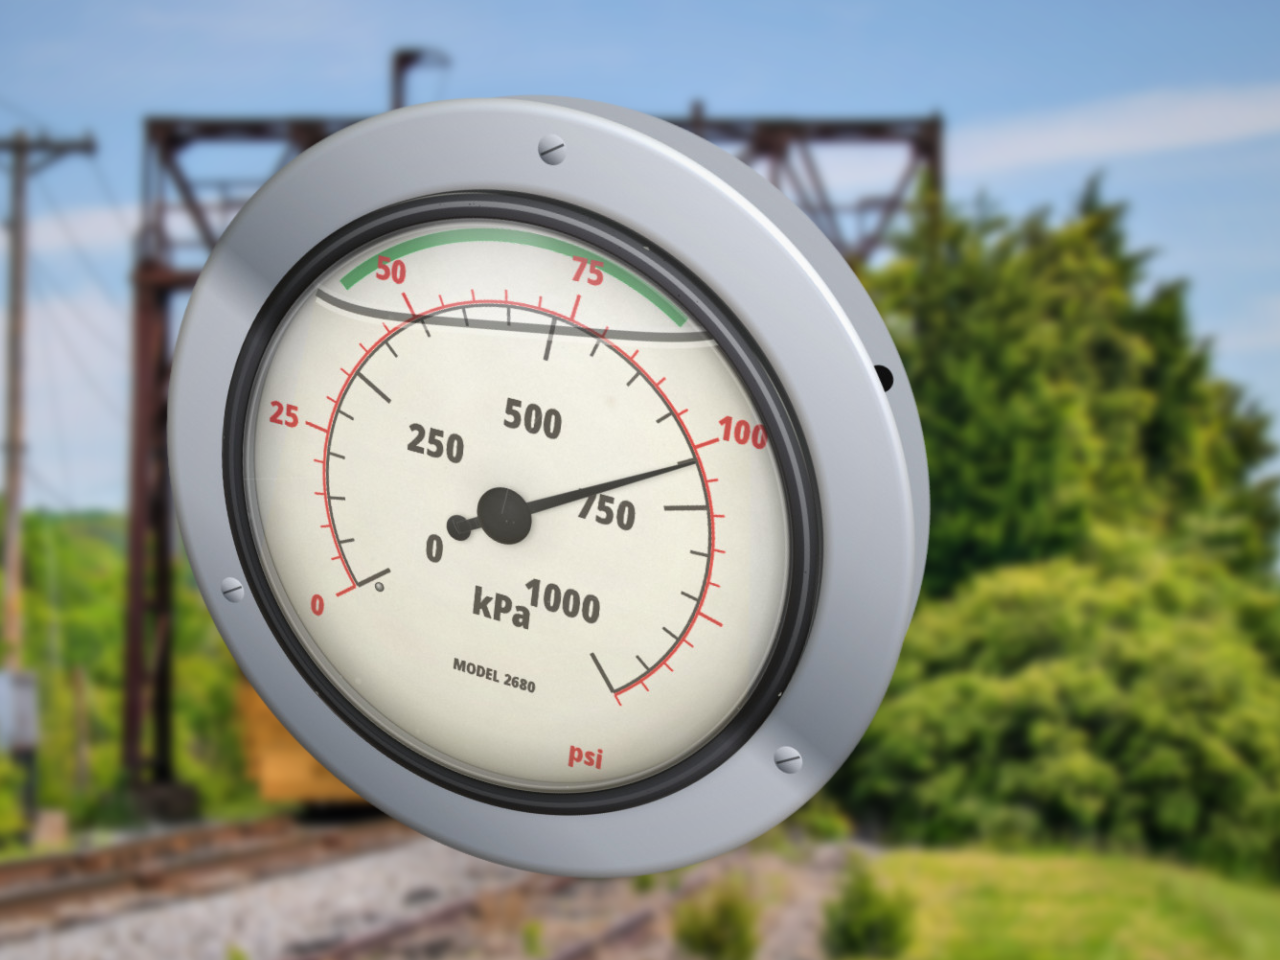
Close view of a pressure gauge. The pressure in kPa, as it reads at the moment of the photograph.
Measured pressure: 700 kPa
